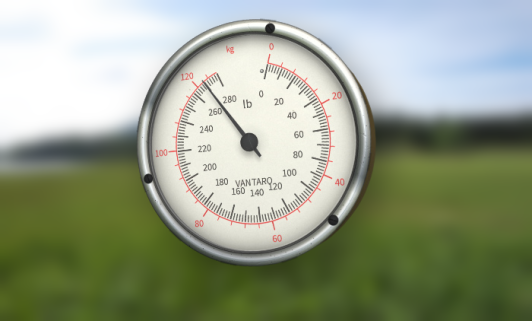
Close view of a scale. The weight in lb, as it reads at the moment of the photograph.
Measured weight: 270 lb
